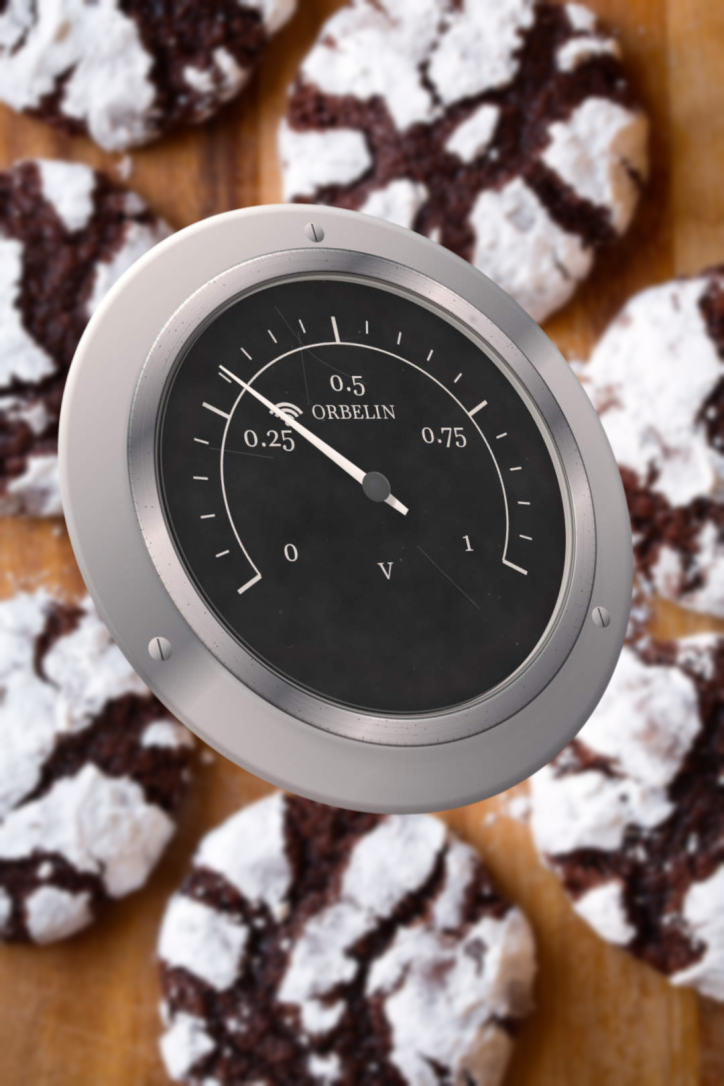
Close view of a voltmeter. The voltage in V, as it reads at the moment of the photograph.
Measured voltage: 0.3 V
